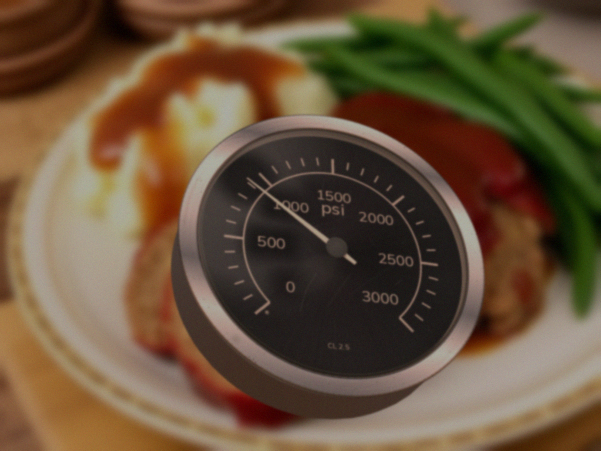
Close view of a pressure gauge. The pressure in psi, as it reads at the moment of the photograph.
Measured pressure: 900 psi
